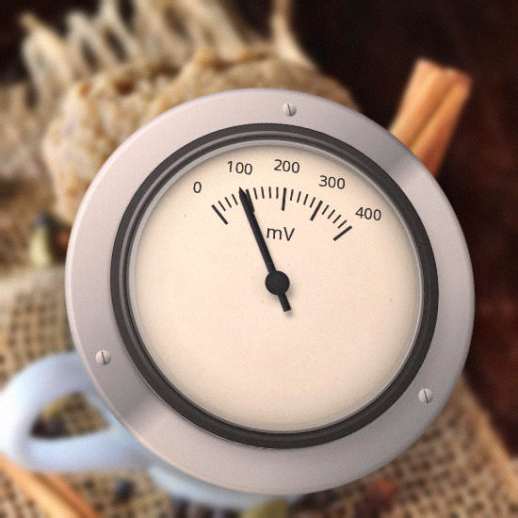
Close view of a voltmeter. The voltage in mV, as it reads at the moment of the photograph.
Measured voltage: 80 mV
